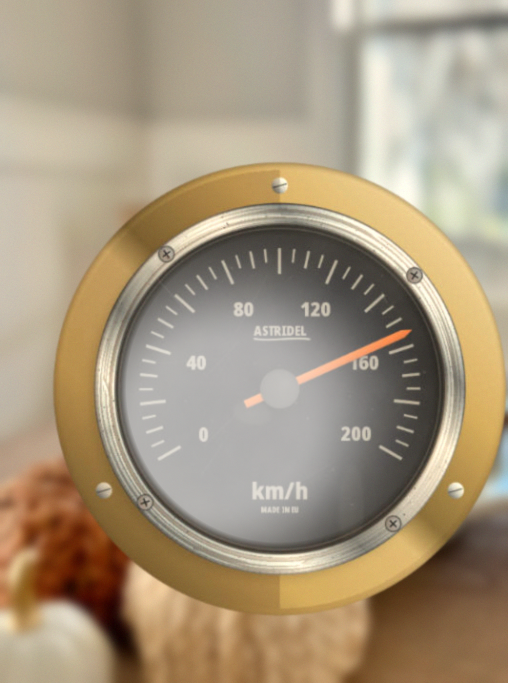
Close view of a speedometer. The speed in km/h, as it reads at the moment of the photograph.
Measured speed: 155 km/h
